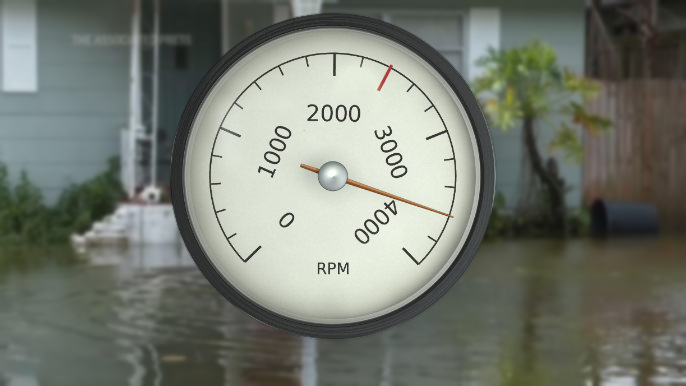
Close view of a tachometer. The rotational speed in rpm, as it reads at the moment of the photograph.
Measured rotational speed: 3600 rpm
